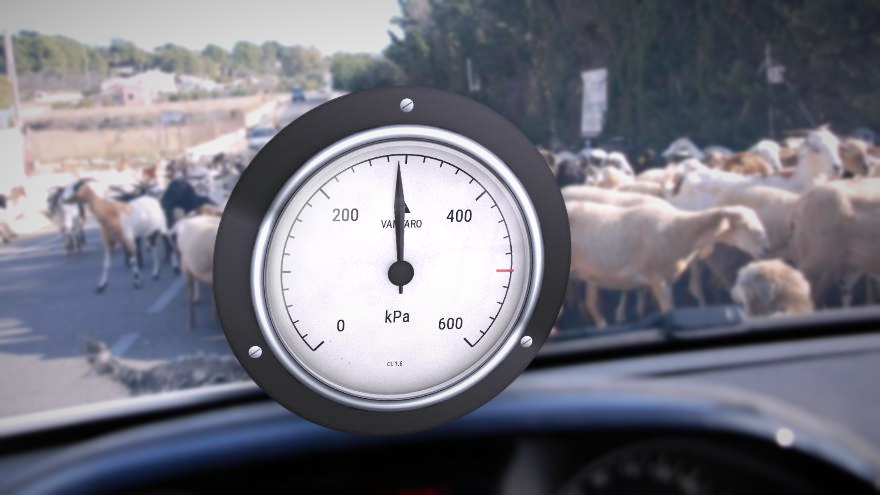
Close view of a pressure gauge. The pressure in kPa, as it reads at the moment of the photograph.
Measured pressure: 290 kPa
